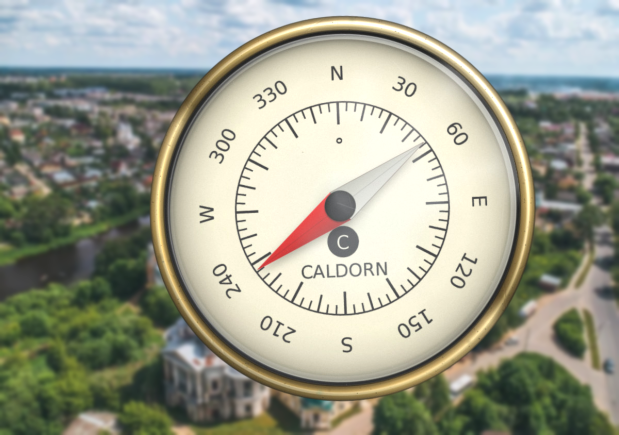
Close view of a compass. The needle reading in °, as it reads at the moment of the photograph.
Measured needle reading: 235 °
